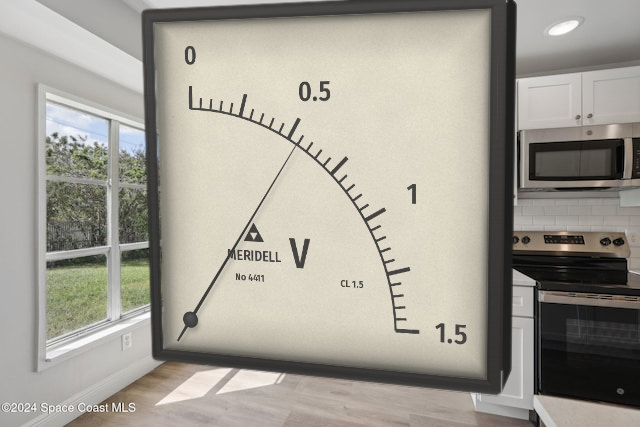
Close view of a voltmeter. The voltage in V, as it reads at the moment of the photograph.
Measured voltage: 0.55 V
